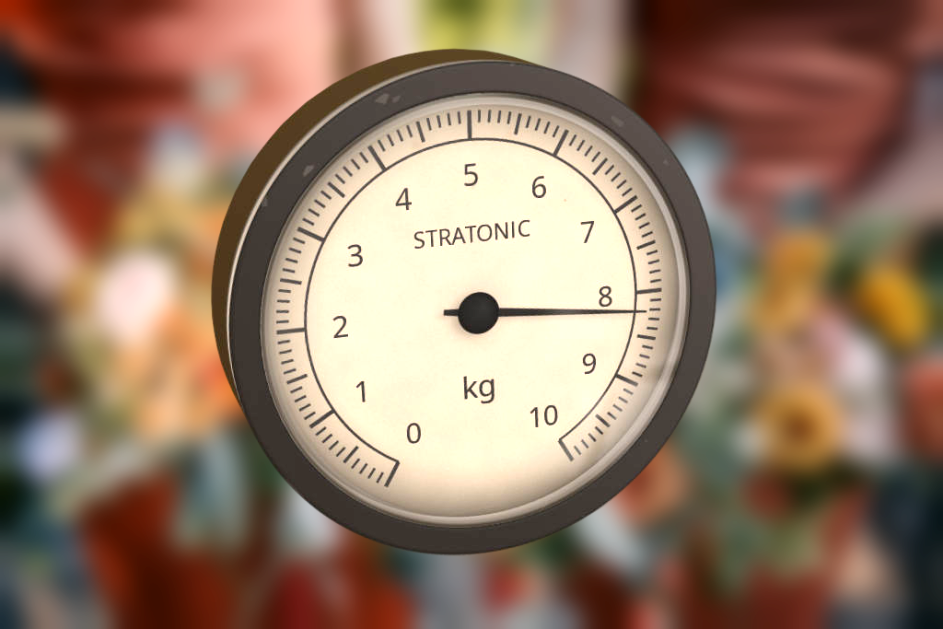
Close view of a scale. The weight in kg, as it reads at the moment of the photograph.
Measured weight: 8.2 kg
